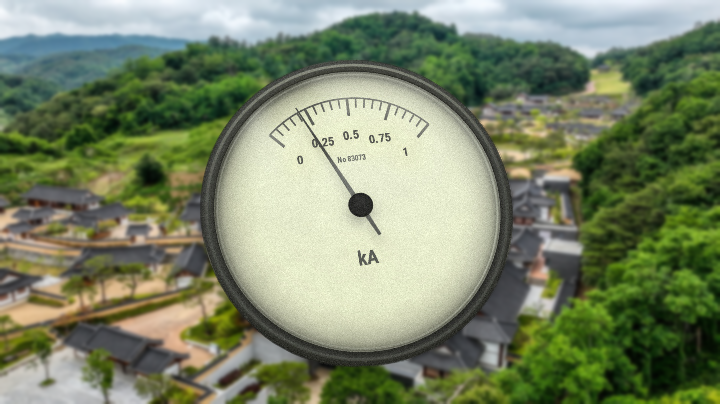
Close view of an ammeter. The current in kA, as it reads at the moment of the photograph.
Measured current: 0.2 kA
